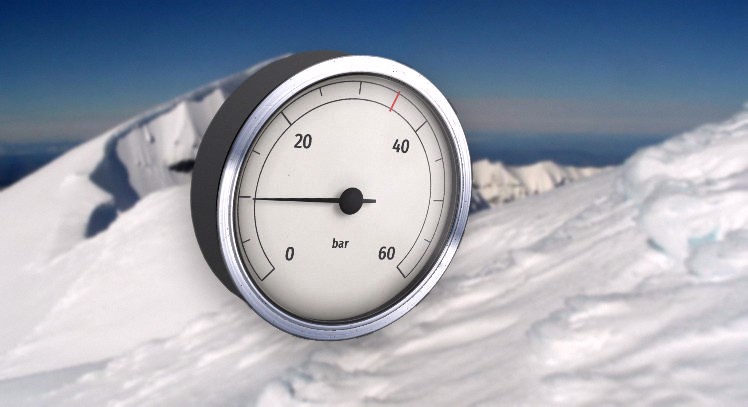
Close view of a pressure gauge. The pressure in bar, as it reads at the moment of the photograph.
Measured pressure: 10 bar
